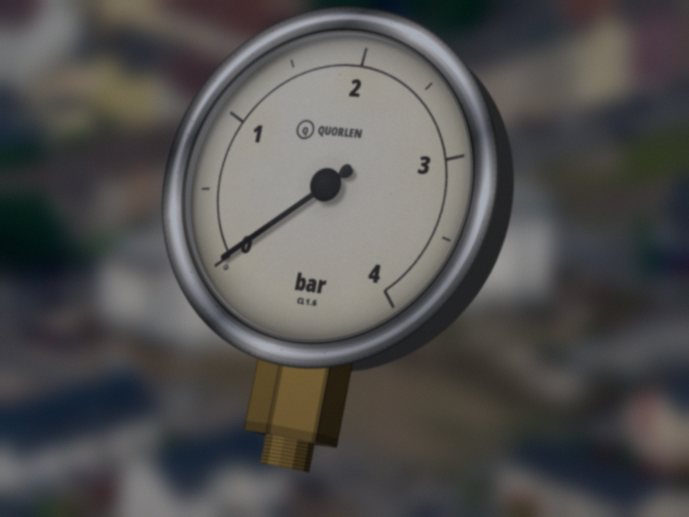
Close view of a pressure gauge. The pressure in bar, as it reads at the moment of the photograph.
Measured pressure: 0 bar
